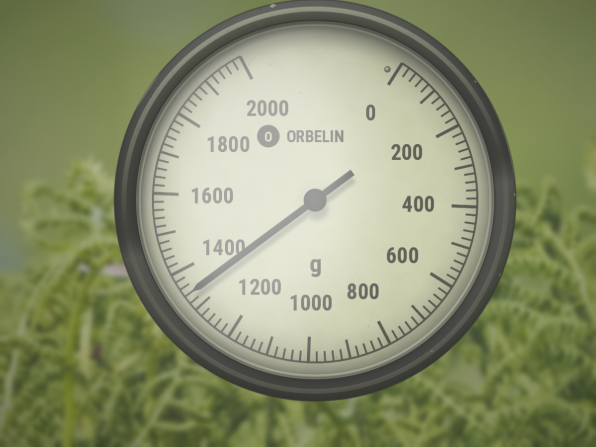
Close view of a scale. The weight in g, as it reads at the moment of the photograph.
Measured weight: 1340 g
